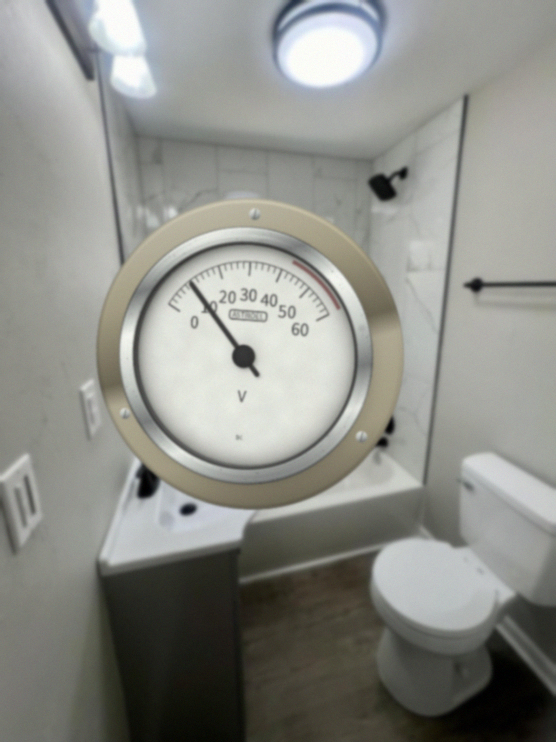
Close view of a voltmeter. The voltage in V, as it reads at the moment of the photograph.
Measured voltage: 10 V
